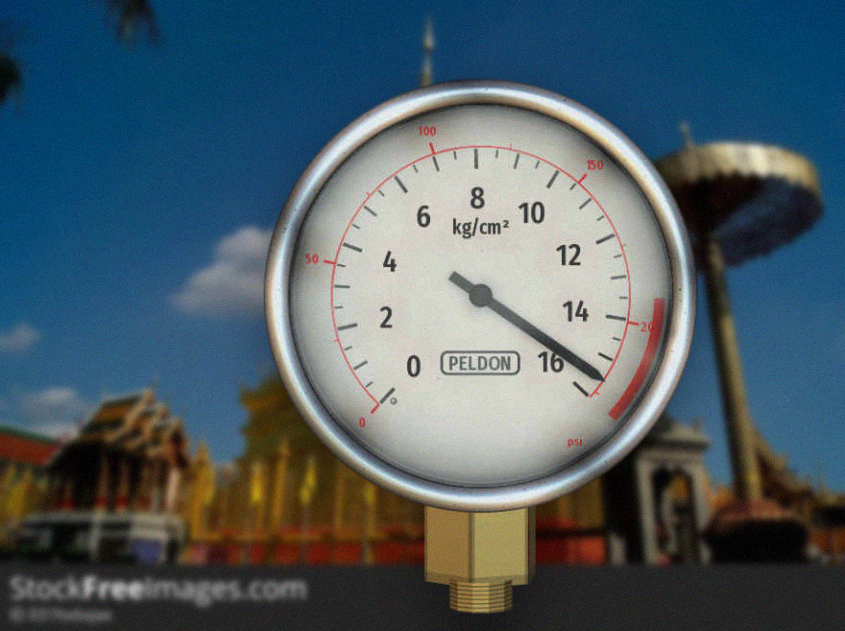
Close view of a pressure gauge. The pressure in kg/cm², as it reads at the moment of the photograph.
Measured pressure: 15.5 kg/cm²
